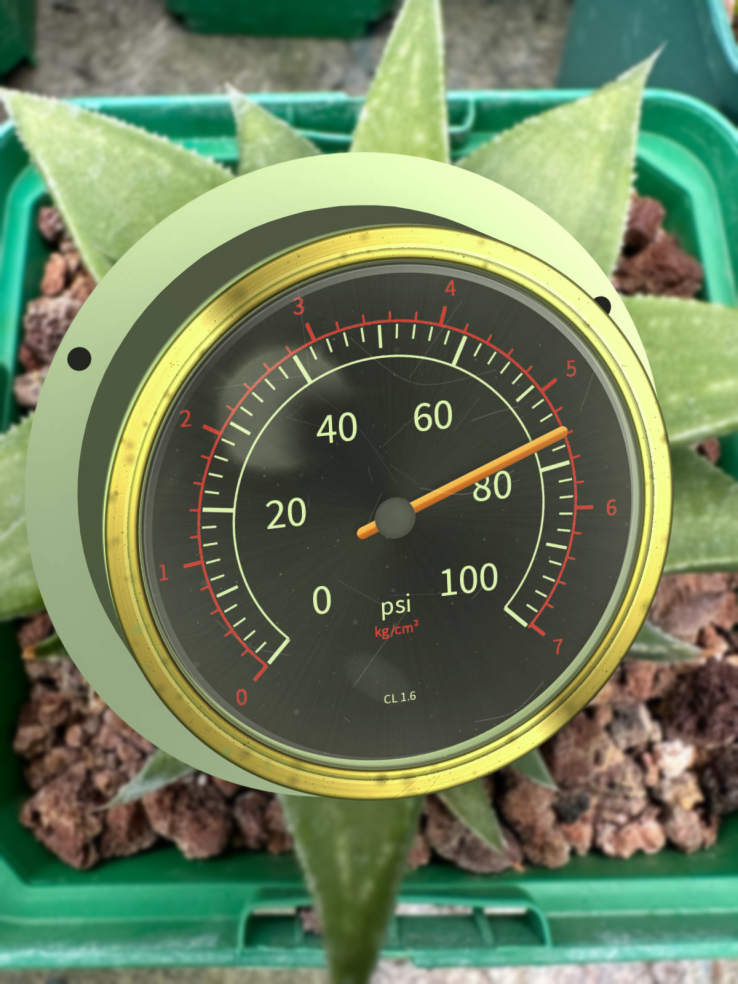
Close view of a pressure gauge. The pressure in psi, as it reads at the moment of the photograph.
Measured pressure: 76 psi
